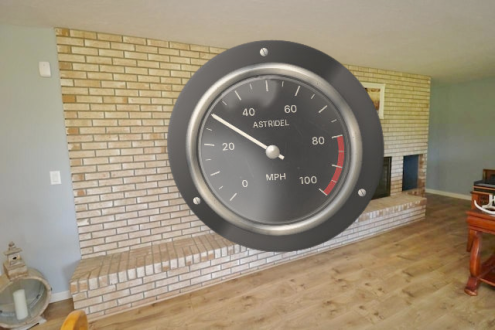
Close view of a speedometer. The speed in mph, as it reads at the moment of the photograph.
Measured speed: 30 mph
